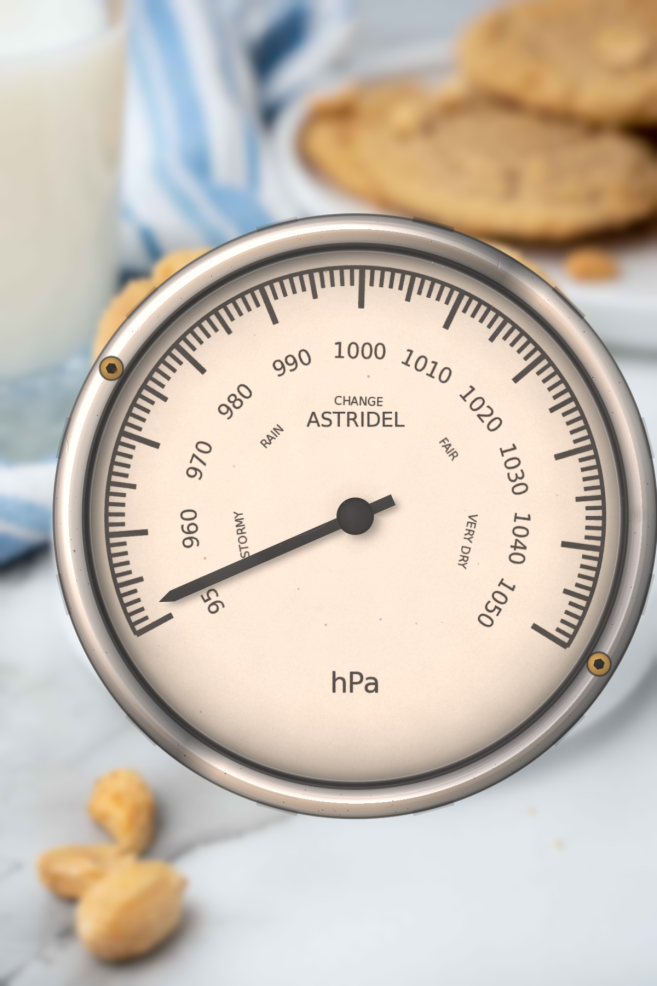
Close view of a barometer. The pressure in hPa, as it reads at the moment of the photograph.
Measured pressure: 952 hPa
